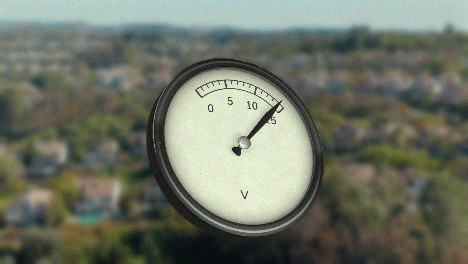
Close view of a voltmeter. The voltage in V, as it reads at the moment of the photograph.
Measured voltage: 14 V
